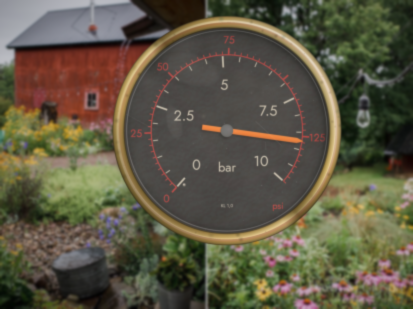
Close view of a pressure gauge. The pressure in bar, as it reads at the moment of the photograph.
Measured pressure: 8.75 bar
